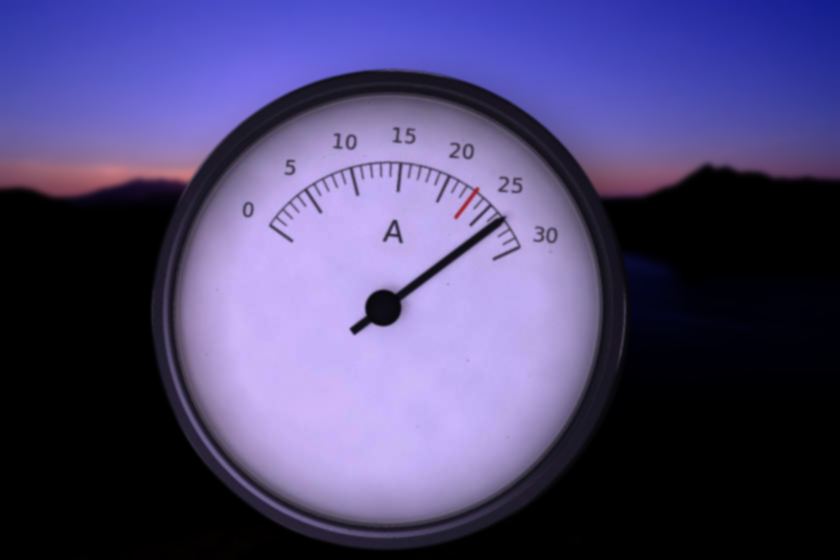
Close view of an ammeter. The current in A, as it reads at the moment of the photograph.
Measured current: 27 A
